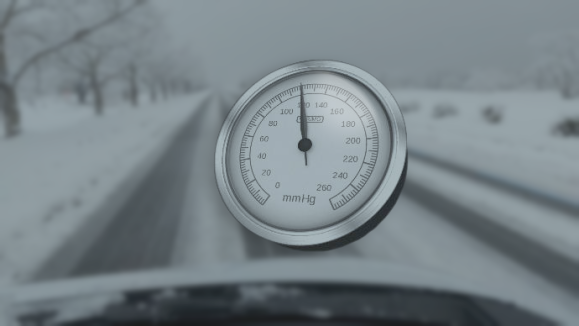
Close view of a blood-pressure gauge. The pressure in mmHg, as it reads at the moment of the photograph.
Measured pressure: 120 mmHg
